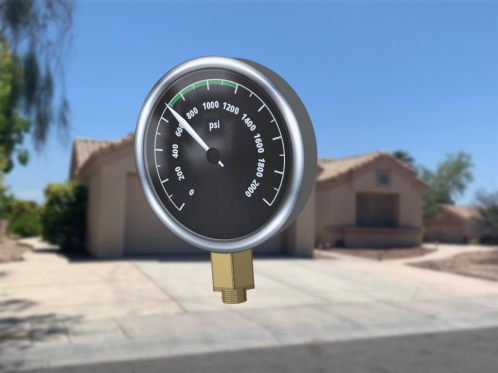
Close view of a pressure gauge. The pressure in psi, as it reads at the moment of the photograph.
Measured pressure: 700 psi
